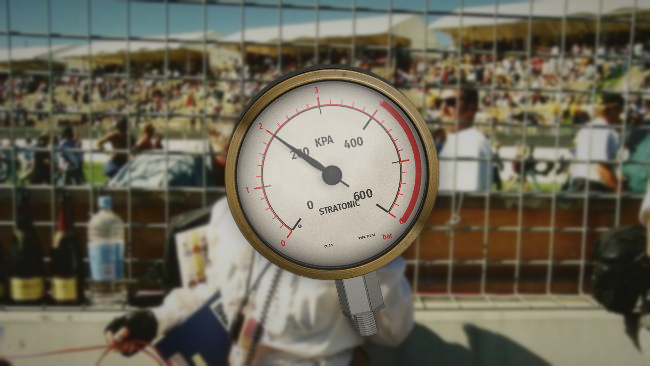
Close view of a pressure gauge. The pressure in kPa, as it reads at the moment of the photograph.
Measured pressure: 200 kPa
